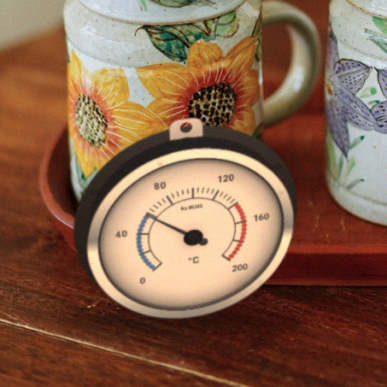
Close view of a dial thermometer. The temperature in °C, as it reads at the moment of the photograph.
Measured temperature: 60 °C
